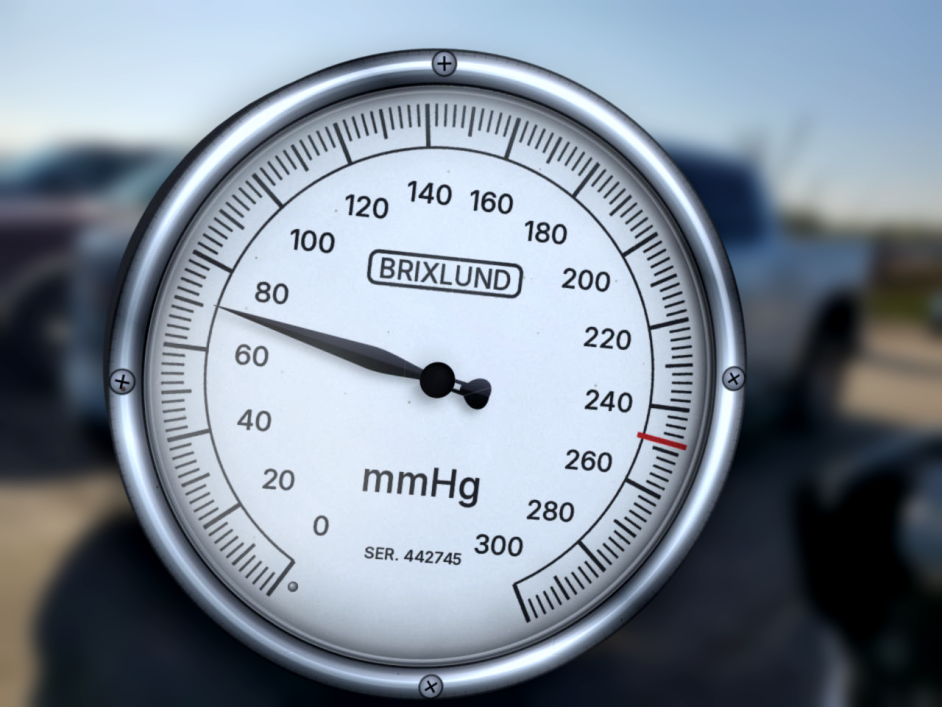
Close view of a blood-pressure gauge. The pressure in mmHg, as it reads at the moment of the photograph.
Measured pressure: 71 mmHg
